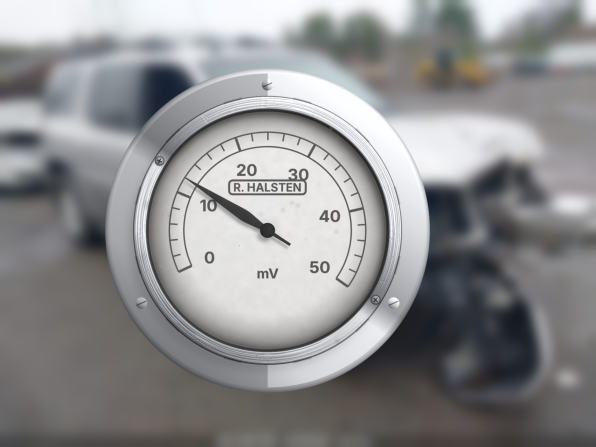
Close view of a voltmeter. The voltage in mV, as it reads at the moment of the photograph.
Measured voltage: 12 mV
